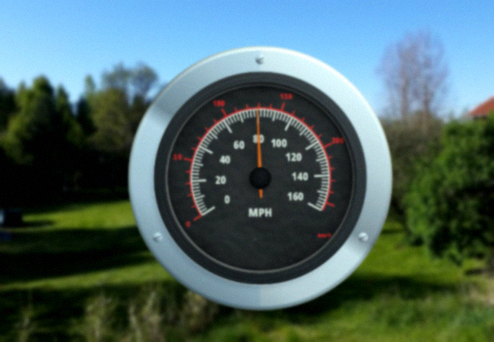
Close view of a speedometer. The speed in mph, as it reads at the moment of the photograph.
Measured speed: 80 mph
